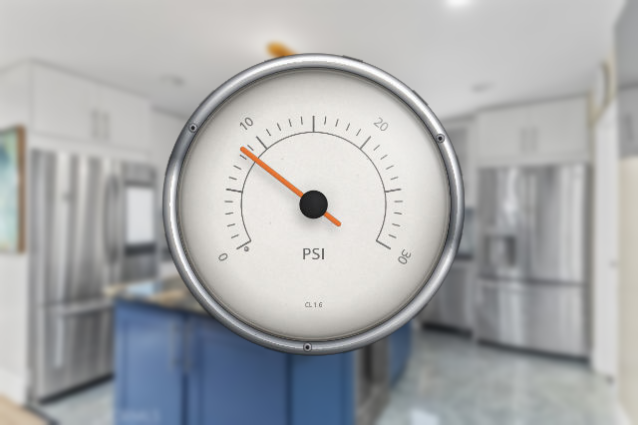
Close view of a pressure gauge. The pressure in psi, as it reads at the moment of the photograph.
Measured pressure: 8.5 psi
